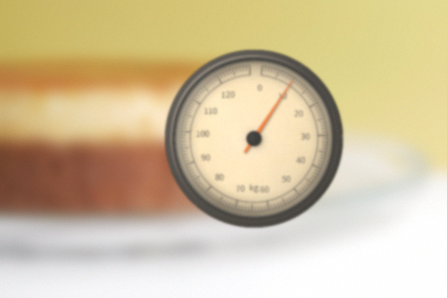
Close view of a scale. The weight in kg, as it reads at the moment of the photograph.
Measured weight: 10 kg
